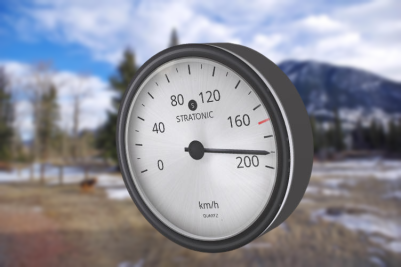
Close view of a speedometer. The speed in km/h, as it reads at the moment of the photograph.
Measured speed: 190 km/h
